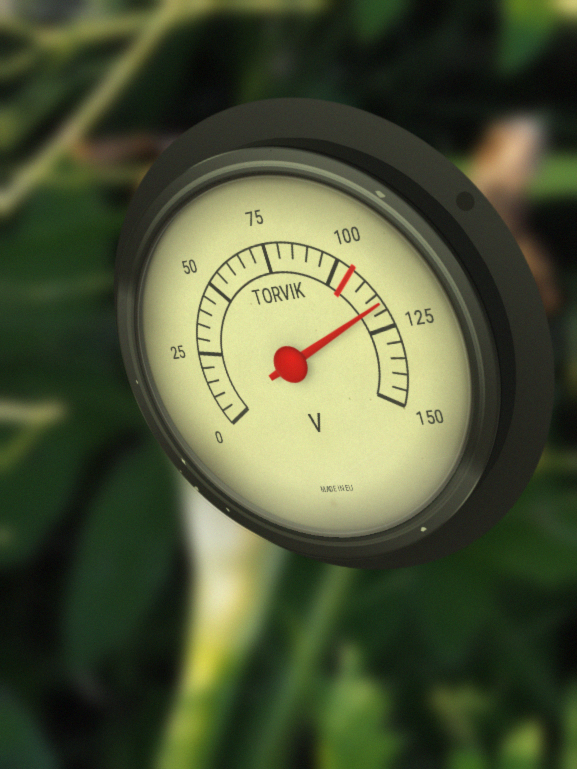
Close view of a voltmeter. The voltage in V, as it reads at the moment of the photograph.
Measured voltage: 117.5 V
